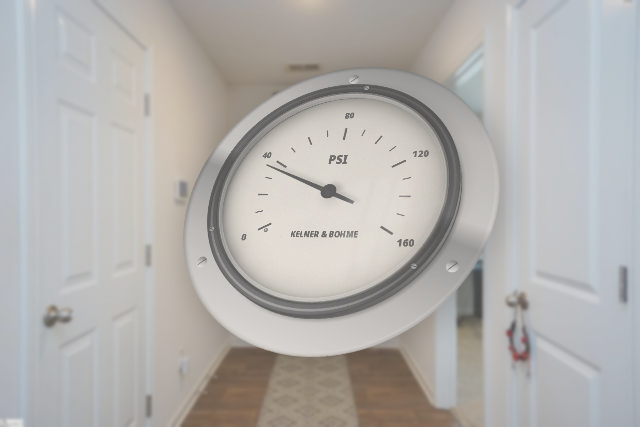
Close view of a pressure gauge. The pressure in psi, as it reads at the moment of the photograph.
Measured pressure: 35 psi
